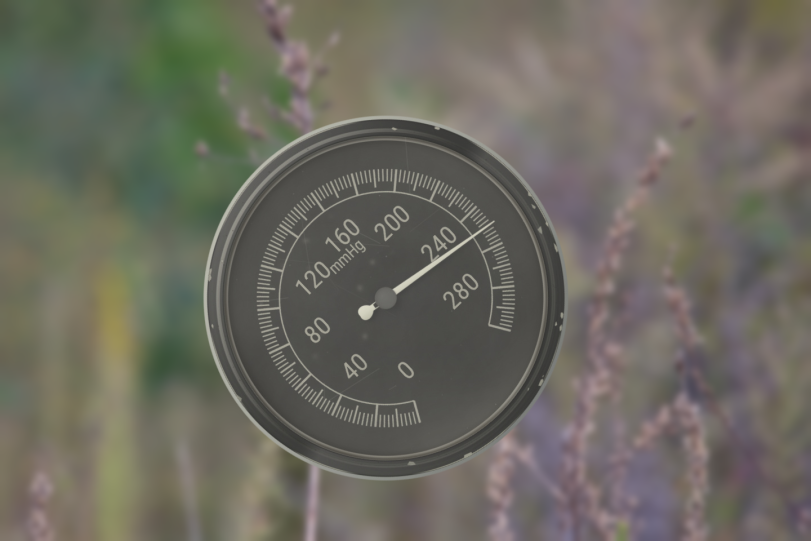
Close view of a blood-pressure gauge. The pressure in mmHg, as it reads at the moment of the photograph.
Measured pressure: 250 mmHg
